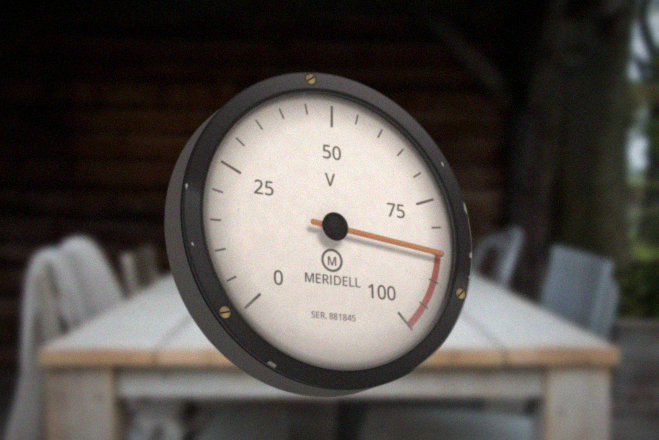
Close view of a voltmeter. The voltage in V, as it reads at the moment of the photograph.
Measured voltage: 85 V
